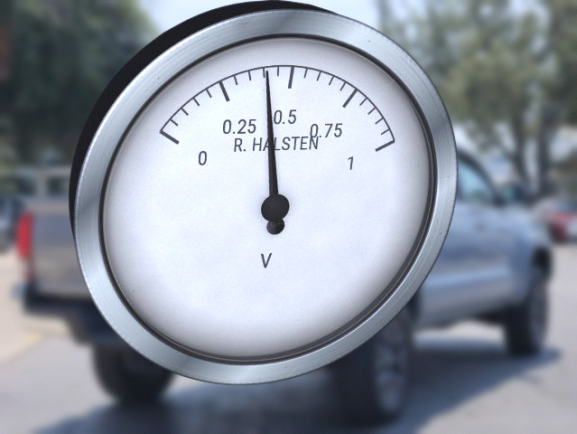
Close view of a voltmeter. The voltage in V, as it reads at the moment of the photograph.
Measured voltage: 0.4 V
